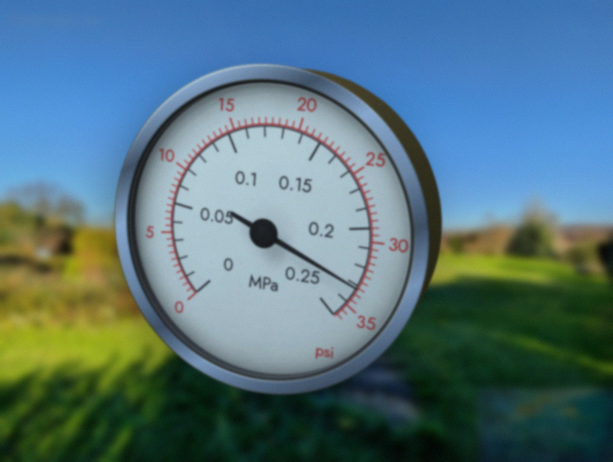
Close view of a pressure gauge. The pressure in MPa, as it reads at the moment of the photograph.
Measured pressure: 0.23 MPa
